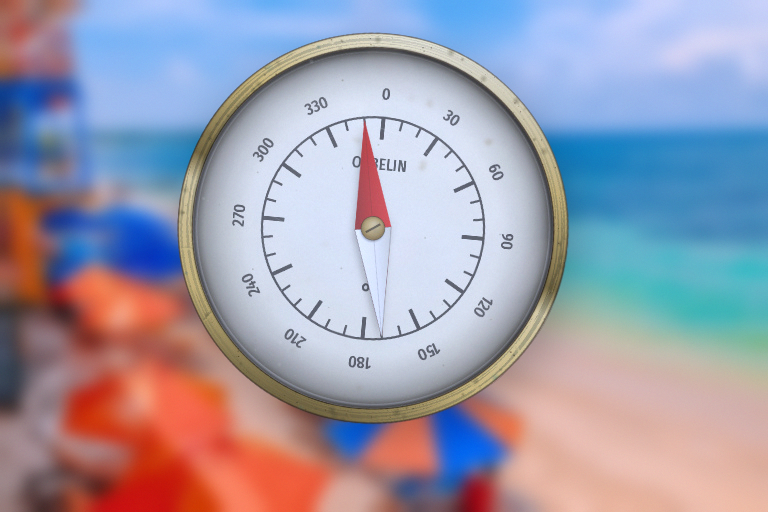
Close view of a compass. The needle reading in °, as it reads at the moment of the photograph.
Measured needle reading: 350 °
